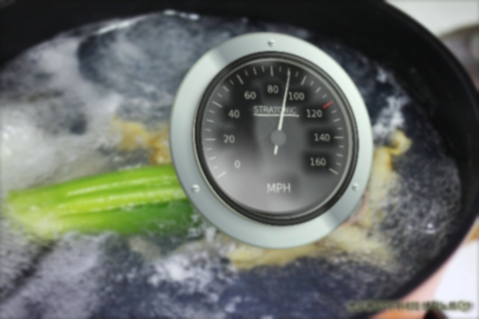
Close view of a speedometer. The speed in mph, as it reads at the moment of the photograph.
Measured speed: 90 mph
